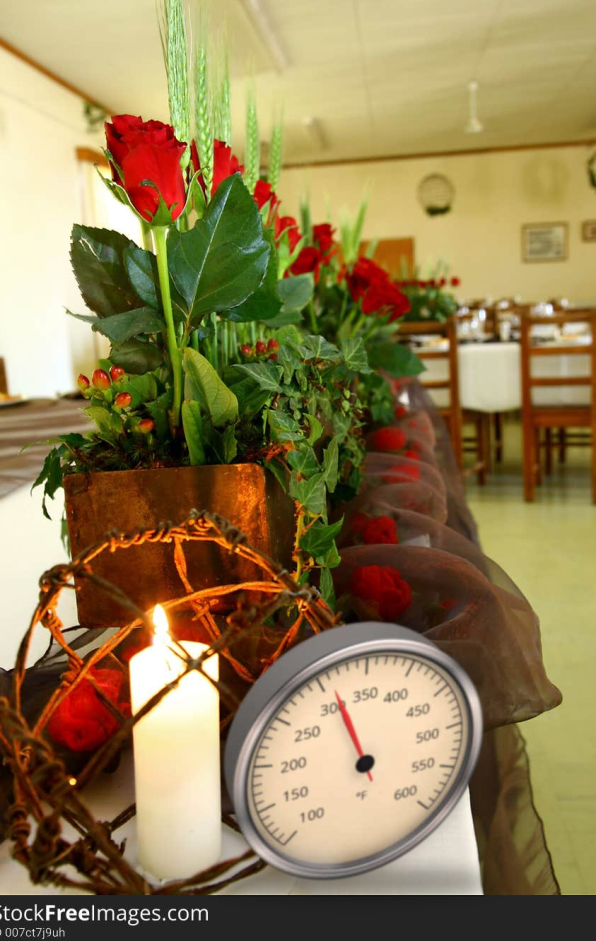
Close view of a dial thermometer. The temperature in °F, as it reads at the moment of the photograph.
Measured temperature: 310 °F
